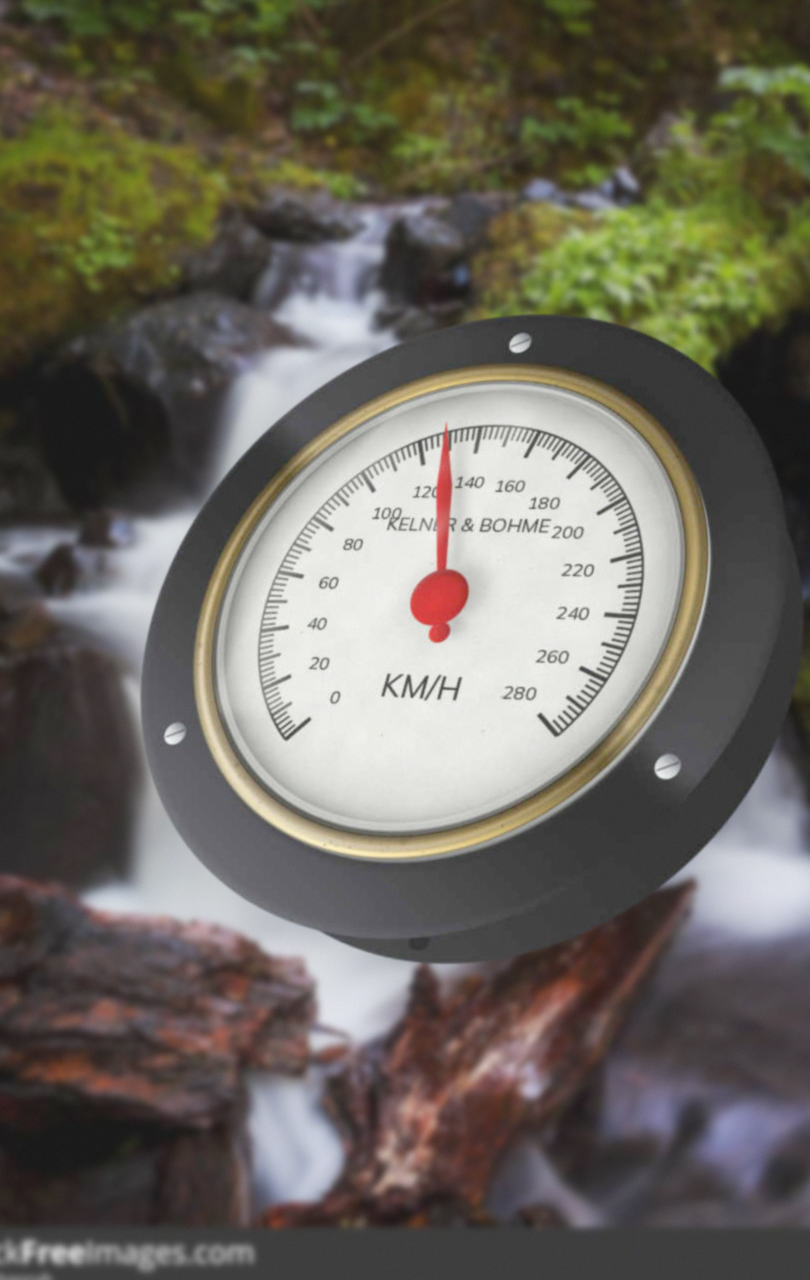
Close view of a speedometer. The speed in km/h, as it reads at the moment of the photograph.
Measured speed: 130 km/h
